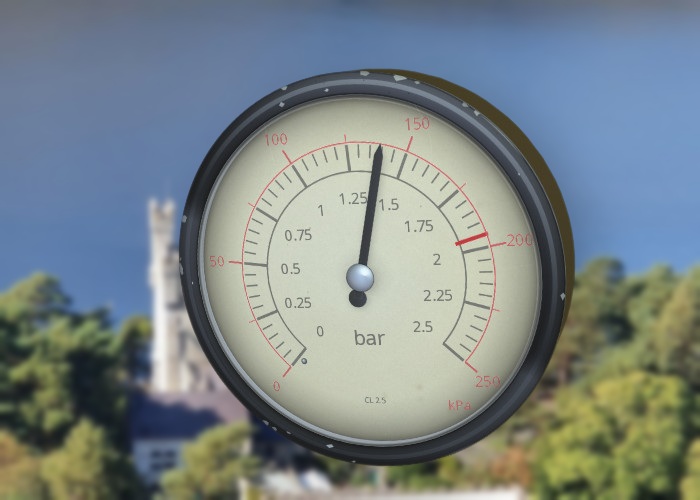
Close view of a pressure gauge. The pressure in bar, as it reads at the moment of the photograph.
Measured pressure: 1.4 bar
